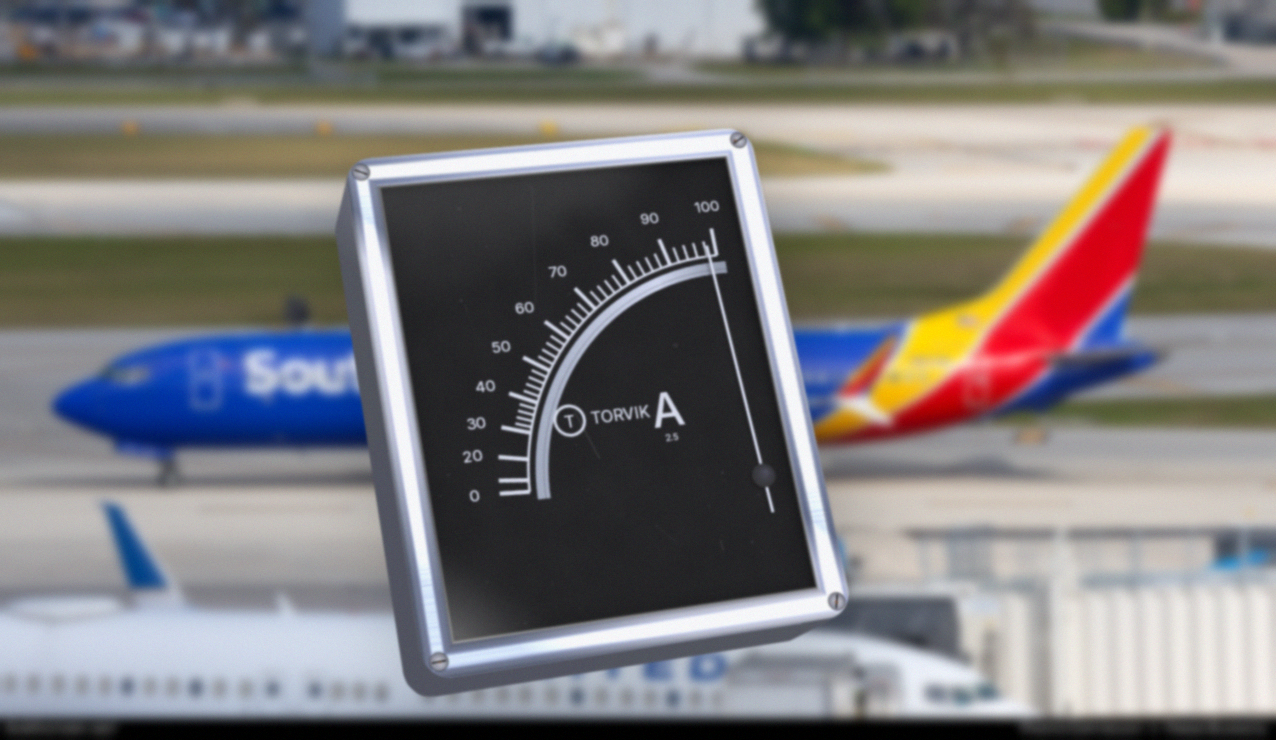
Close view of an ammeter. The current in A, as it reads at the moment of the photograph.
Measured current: 98 A
